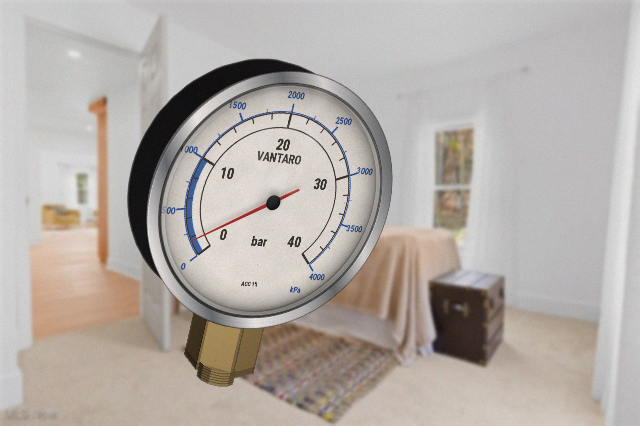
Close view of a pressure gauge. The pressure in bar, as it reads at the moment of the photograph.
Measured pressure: 2 bar
